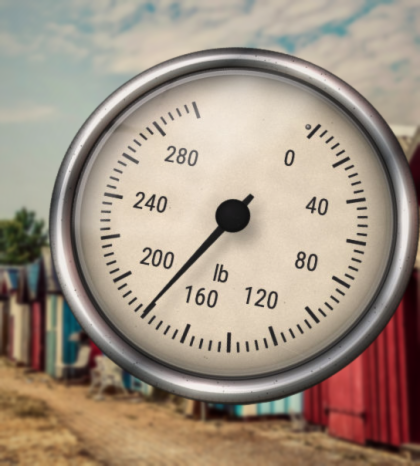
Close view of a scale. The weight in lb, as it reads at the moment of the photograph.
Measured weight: 180 lb
